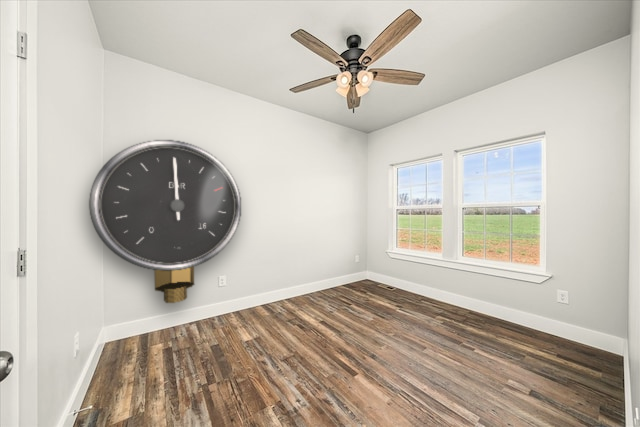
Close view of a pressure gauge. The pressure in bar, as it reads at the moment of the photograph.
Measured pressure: 8 bar
